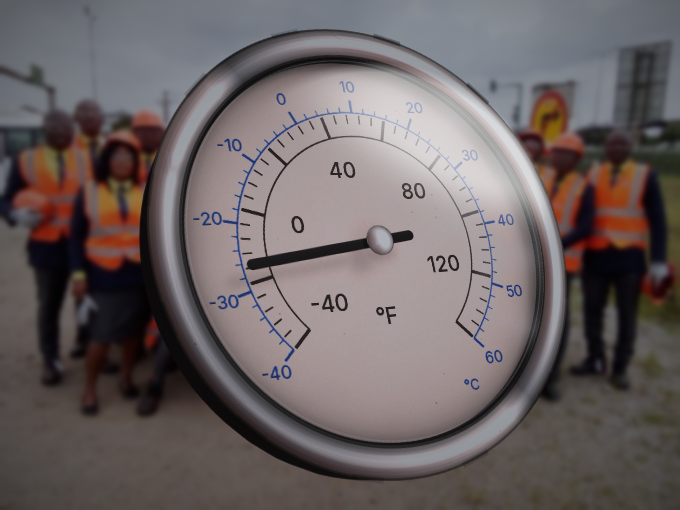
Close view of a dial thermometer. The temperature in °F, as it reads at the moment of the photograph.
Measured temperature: -16 °F
